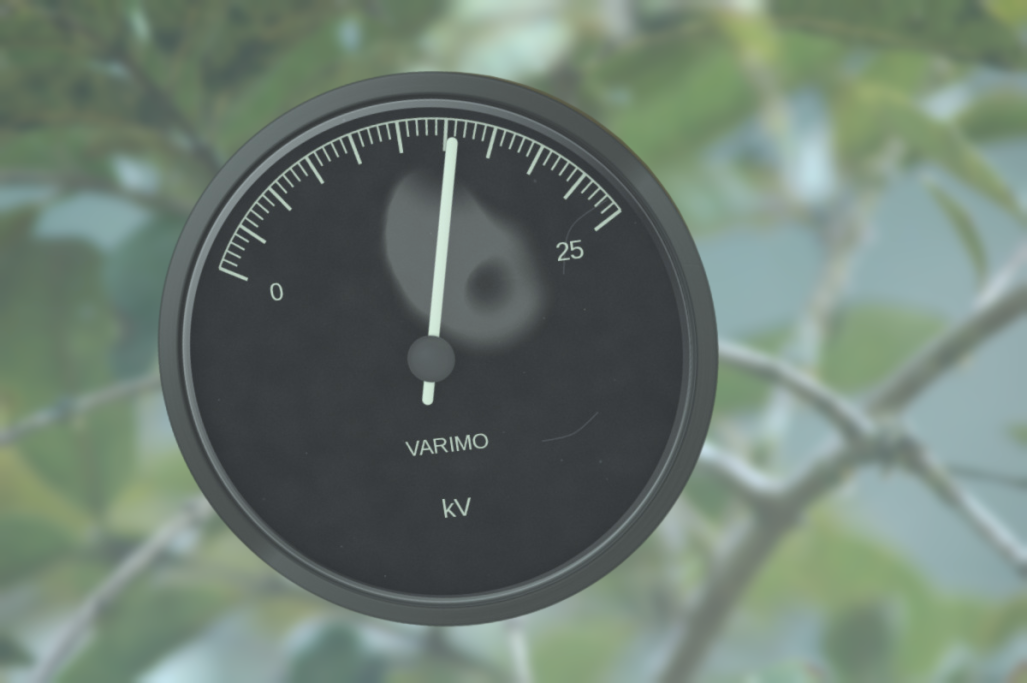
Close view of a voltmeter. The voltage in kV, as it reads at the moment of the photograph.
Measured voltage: 15.5 kV
